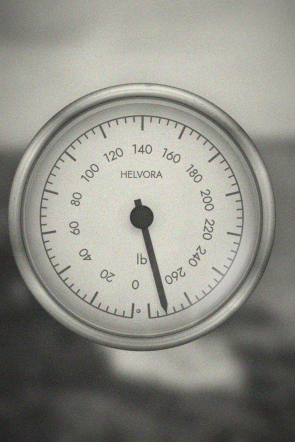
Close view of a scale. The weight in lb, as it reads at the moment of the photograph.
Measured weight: 272 lb
